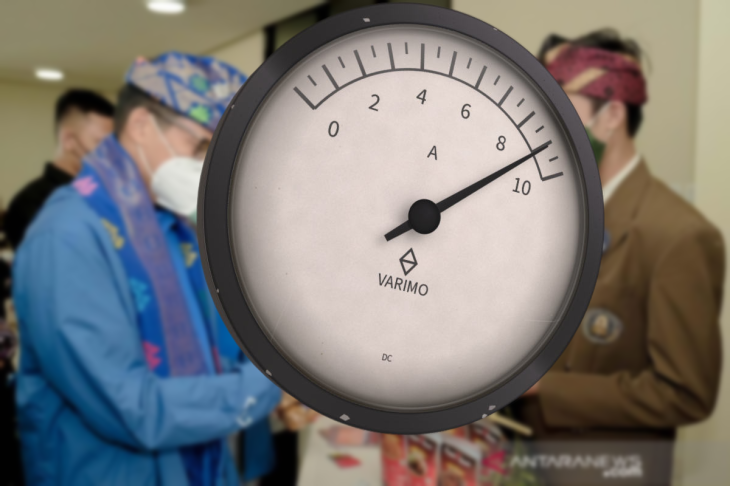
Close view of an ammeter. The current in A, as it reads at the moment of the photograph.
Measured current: 9 A
